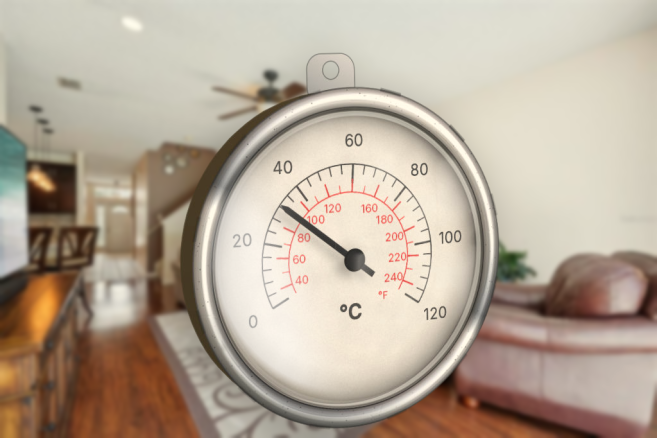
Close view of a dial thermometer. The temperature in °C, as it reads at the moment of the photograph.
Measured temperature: 32 °C
